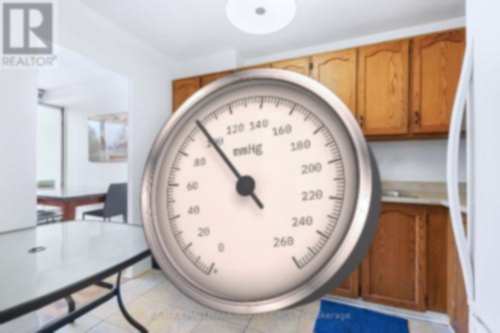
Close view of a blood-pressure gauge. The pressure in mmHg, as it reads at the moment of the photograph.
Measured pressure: 100 mmHg
